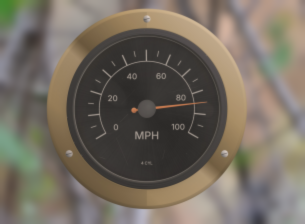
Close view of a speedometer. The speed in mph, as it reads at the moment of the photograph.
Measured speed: 85 mph
